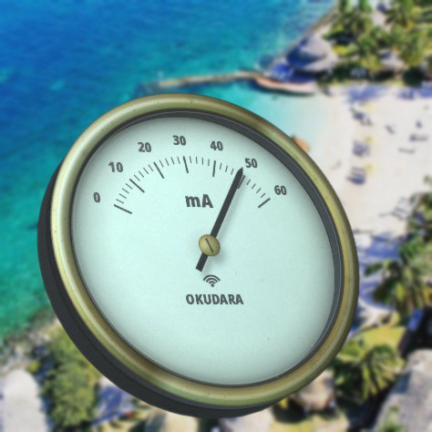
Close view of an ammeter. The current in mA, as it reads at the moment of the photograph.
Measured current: 48 mA
